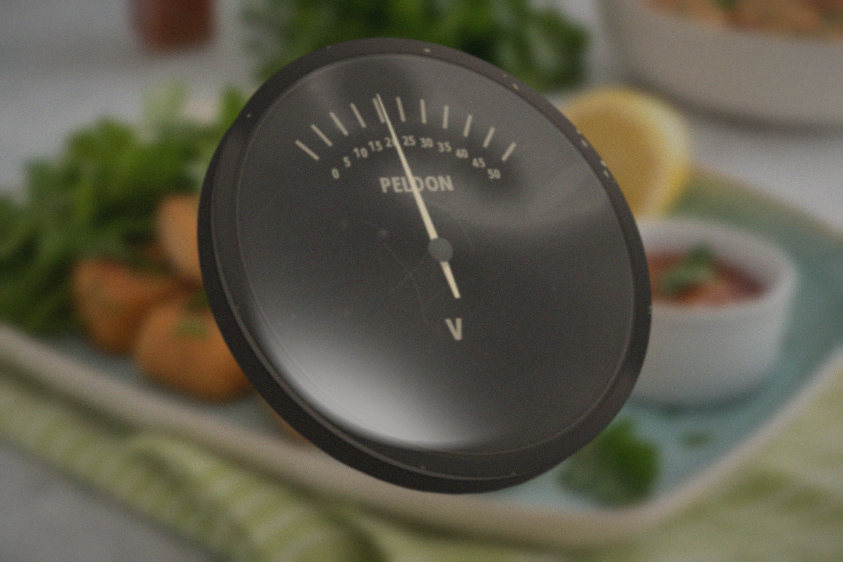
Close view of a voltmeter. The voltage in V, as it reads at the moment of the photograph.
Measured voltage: 20 V
